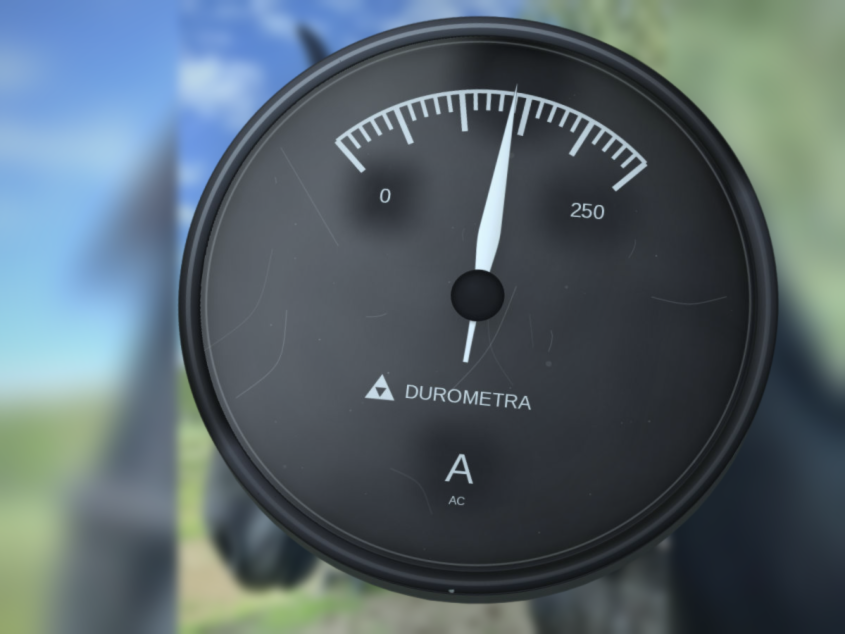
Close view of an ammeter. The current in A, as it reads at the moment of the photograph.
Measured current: 140 A
